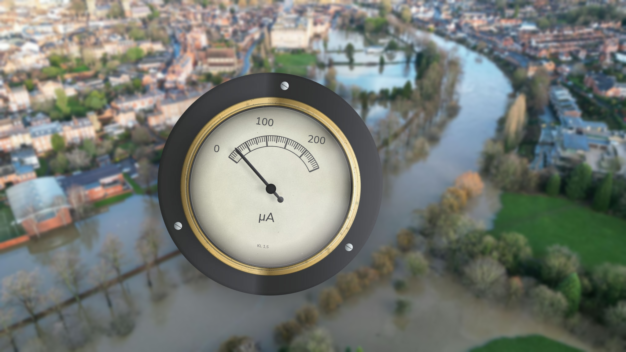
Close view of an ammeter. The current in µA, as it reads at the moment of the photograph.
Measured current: 25 µA
